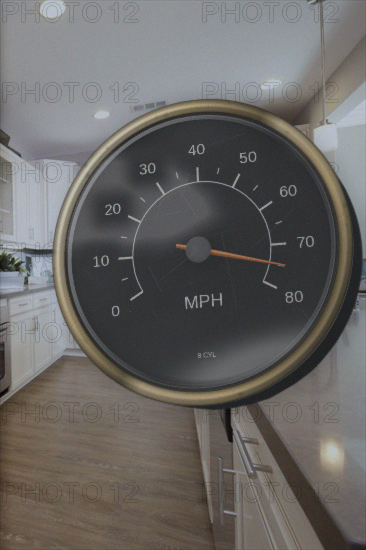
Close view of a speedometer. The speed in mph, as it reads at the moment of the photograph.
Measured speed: 75 mph
